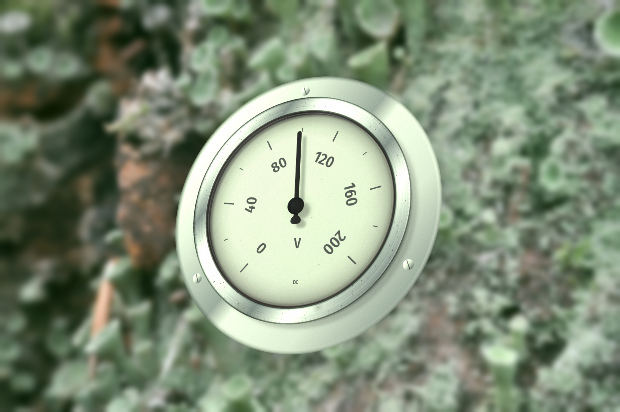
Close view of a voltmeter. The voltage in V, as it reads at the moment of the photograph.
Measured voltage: 100 V
